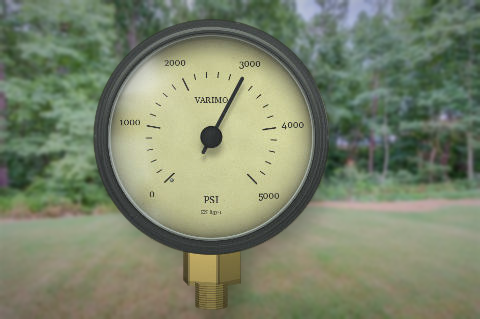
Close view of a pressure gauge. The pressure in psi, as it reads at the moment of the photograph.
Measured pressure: 3000 psi
